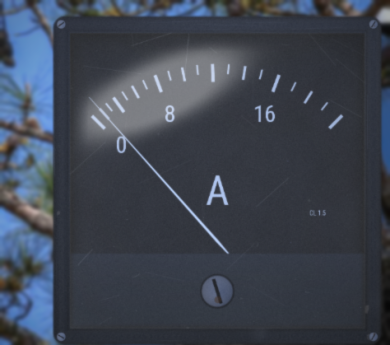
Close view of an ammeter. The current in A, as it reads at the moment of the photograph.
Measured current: 2 A
